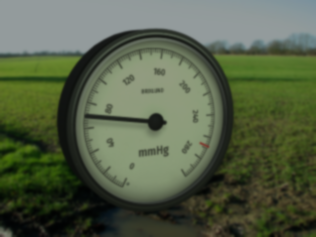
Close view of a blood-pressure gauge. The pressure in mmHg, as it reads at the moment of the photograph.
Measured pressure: 70 mmHg
